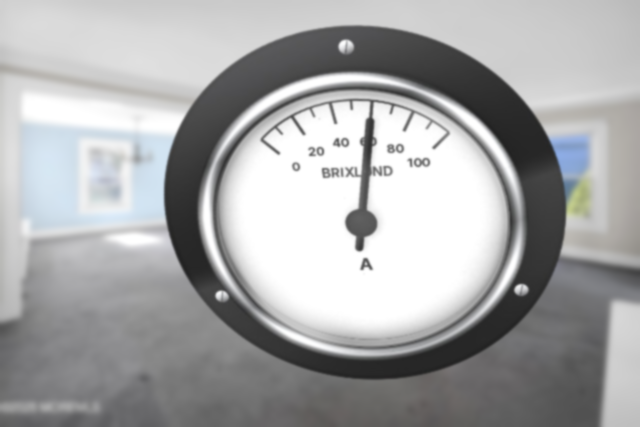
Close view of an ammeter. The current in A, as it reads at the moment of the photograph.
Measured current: 60 A
